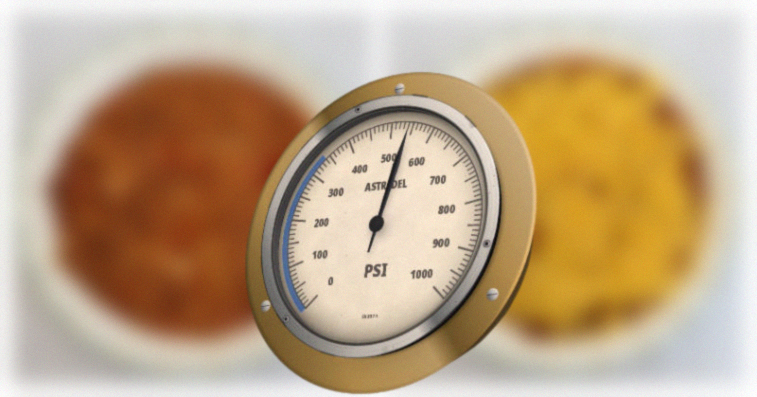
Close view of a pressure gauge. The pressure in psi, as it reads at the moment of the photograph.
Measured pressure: 550 psi
